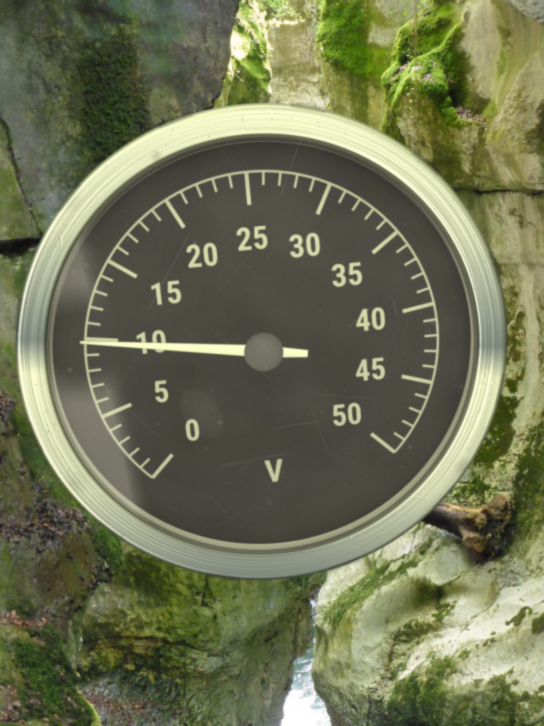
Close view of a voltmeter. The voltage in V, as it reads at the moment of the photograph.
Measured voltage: 10 V
